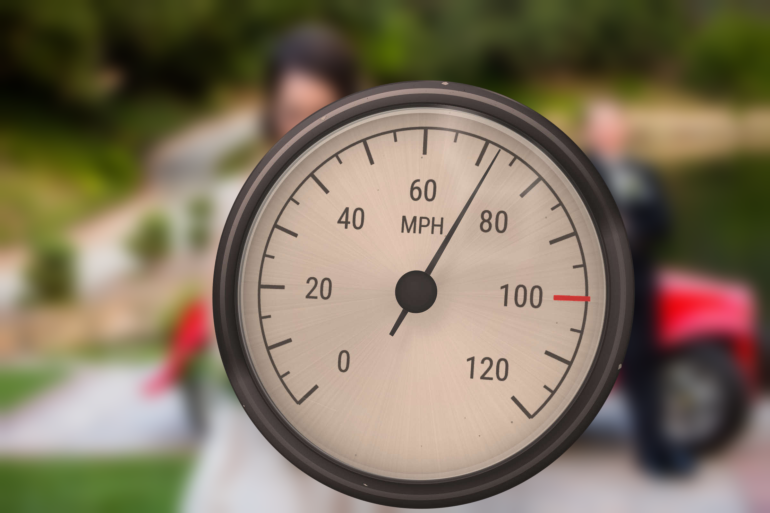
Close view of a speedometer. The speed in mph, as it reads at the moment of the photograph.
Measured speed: 72.5 mph
